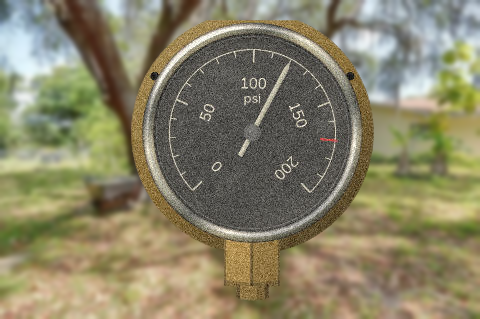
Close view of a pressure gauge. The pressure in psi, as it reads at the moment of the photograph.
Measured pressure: 120 psi
